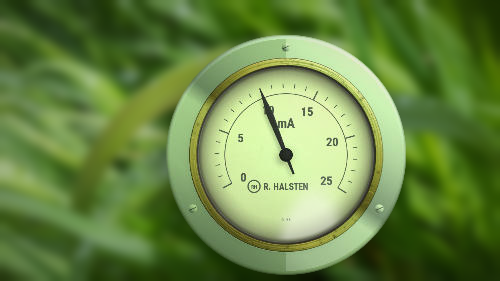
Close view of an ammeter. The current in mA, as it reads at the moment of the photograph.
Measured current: 10 mA
